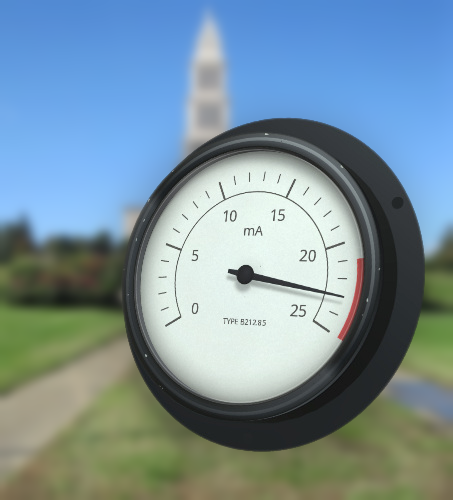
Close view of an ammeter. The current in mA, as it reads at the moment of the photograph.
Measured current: 23 mA
